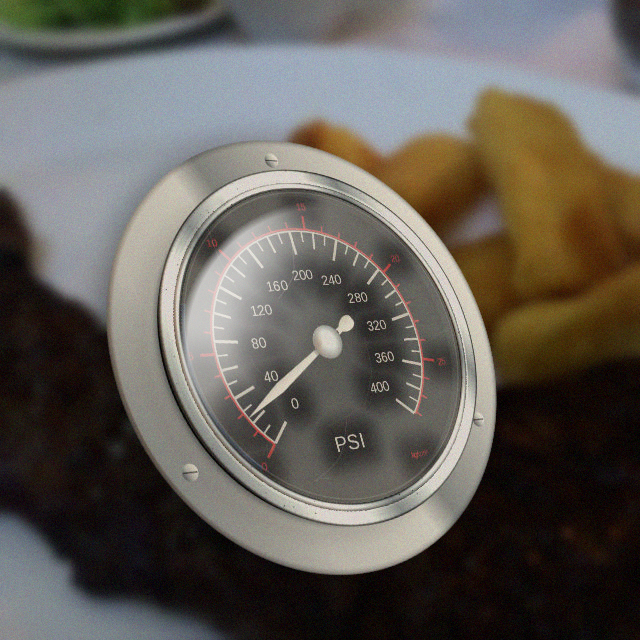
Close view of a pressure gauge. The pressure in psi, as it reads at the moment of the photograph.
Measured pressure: 25 psi
